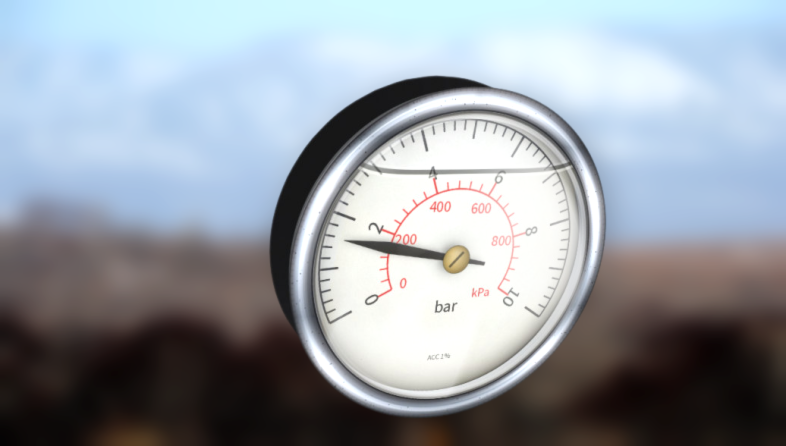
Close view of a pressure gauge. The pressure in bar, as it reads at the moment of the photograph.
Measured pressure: 1.6 bar
